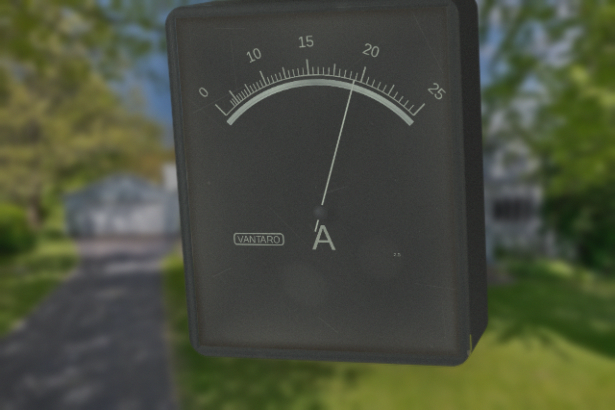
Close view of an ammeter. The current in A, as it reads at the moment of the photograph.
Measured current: 19.5 A
